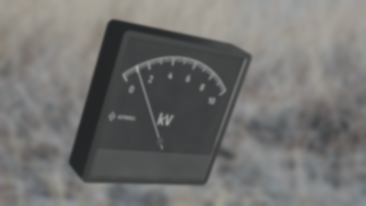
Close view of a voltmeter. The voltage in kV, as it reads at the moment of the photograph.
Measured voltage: 1 kV
